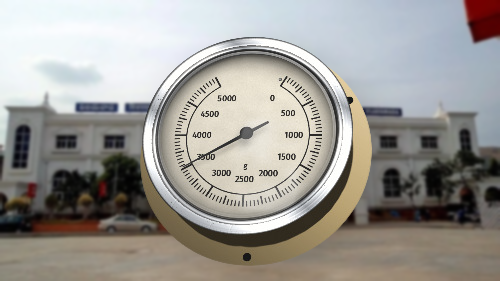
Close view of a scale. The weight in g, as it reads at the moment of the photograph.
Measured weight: 3500 g
